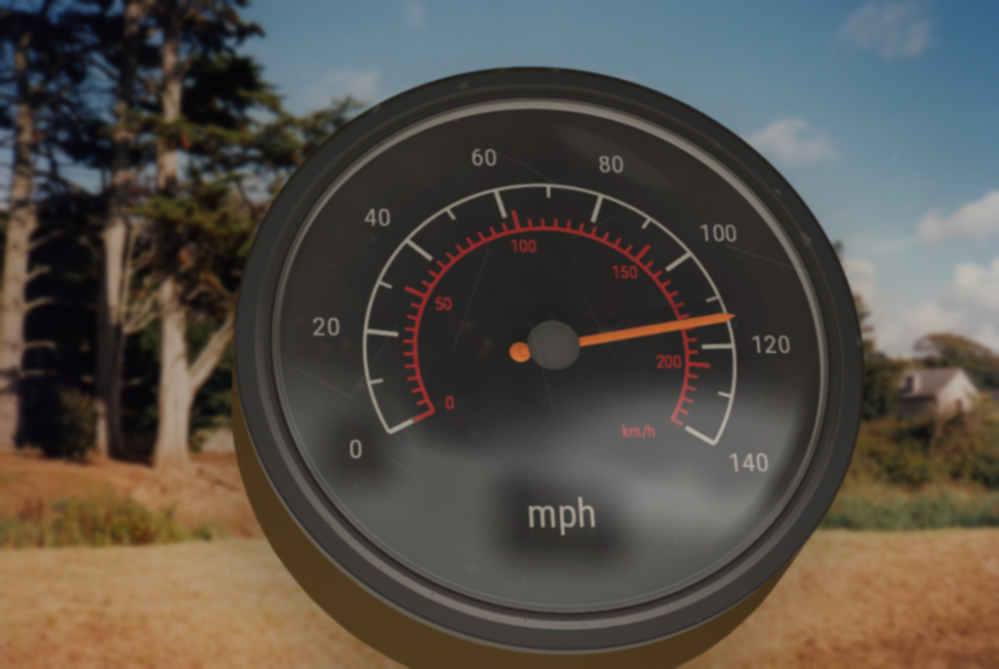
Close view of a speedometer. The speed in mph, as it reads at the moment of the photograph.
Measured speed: 115 mph
